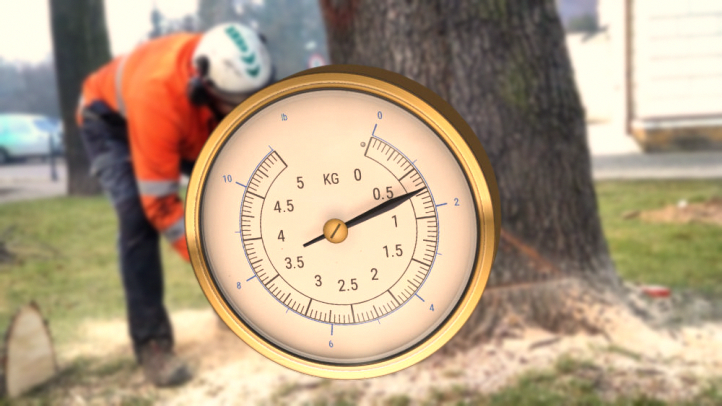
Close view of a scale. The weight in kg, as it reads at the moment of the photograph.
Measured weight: 0.7 kg
